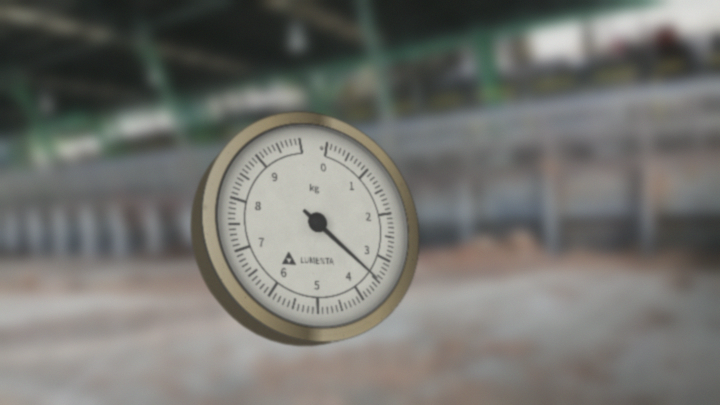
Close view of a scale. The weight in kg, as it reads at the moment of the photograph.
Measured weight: 3.5 kg
